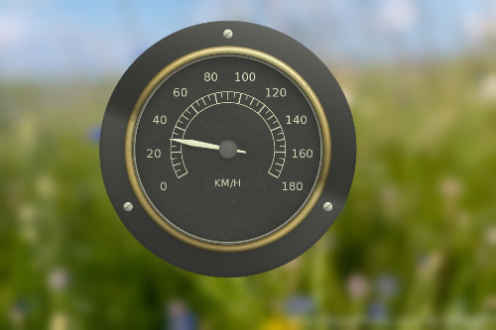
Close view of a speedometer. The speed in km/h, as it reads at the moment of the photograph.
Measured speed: 30 km/h
